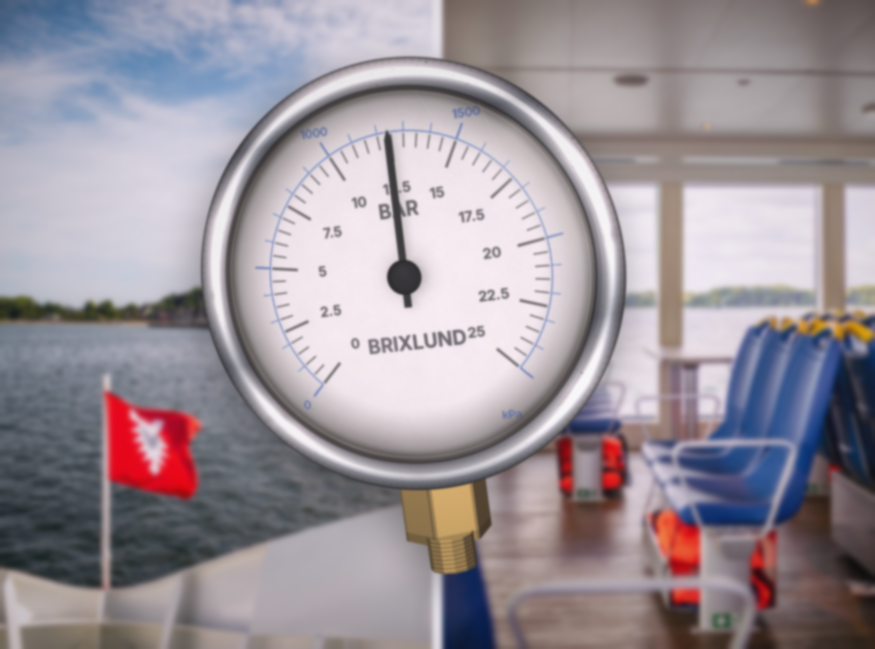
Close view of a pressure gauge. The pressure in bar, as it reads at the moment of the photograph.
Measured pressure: 12.5 bar
